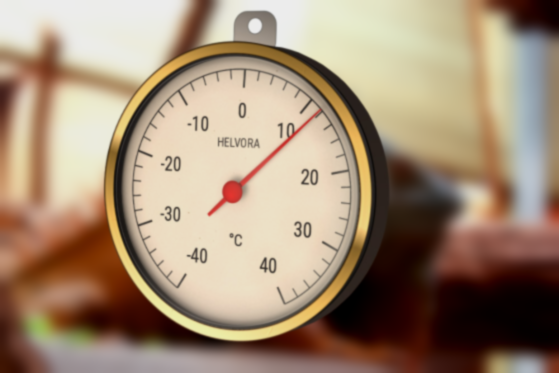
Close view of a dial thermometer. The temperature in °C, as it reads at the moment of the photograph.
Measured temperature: 12 °C
